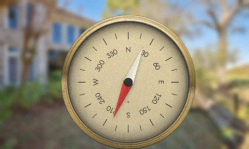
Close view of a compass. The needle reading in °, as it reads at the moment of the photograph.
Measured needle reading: 202.5 °
